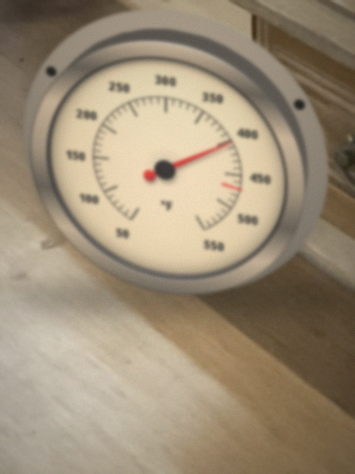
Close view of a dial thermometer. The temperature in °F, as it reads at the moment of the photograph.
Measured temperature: 400 °F
